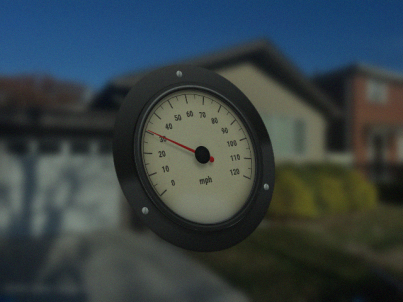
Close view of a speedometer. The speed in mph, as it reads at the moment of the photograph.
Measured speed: 30 mph
